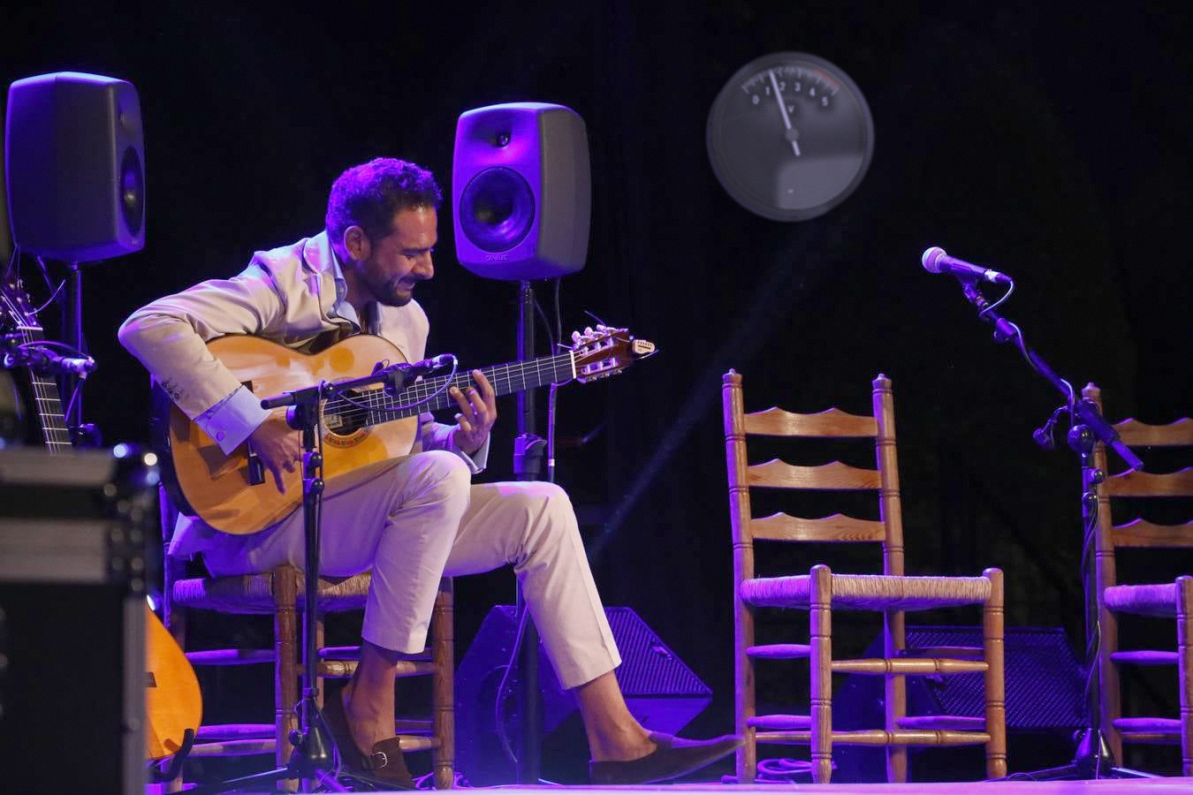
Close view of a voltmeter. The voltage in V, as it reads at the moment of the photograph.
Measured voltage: 1.5 V
